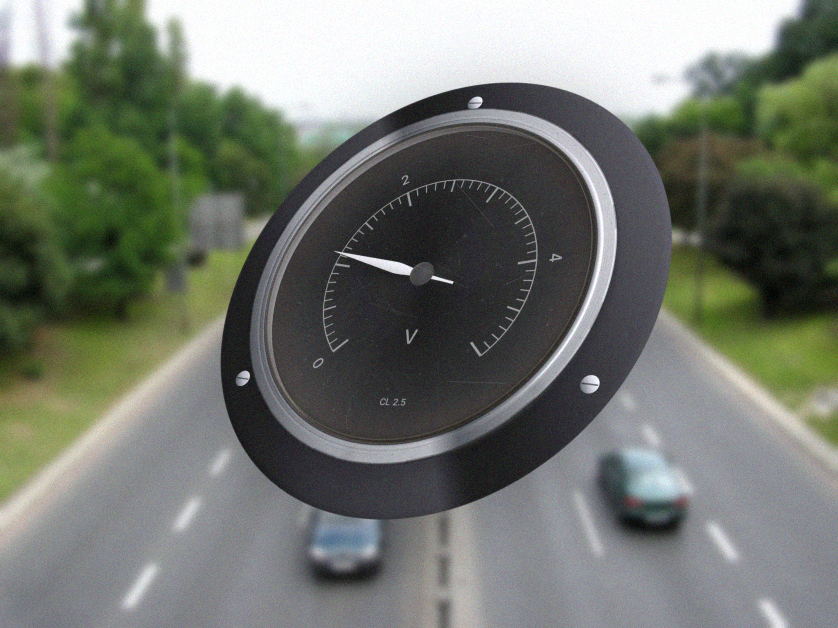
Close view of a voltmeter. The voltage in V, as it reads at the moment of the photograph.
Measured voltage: 1.1 V
